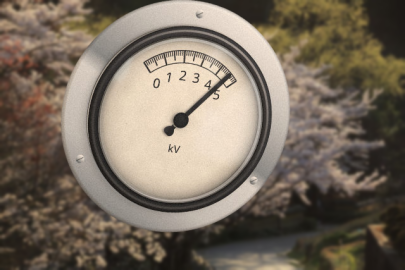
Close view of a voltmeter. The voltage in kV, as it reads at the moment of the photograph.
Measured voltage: 4.5 kV
